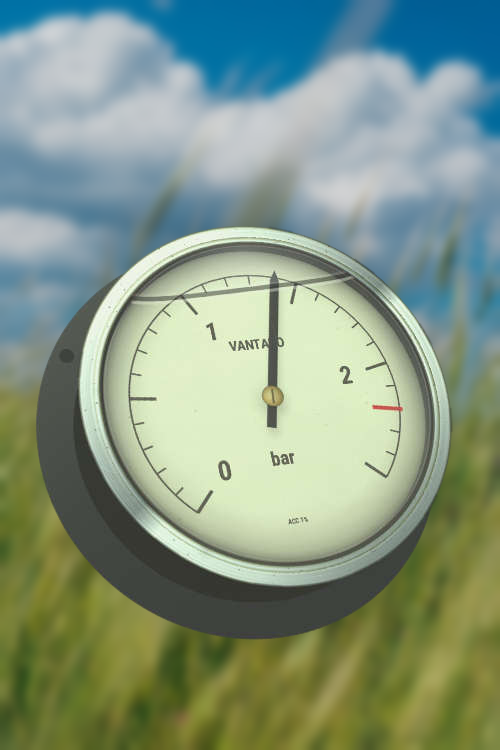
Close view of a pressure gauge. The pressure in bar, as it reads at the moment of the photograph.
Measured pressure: 1.4 bar
